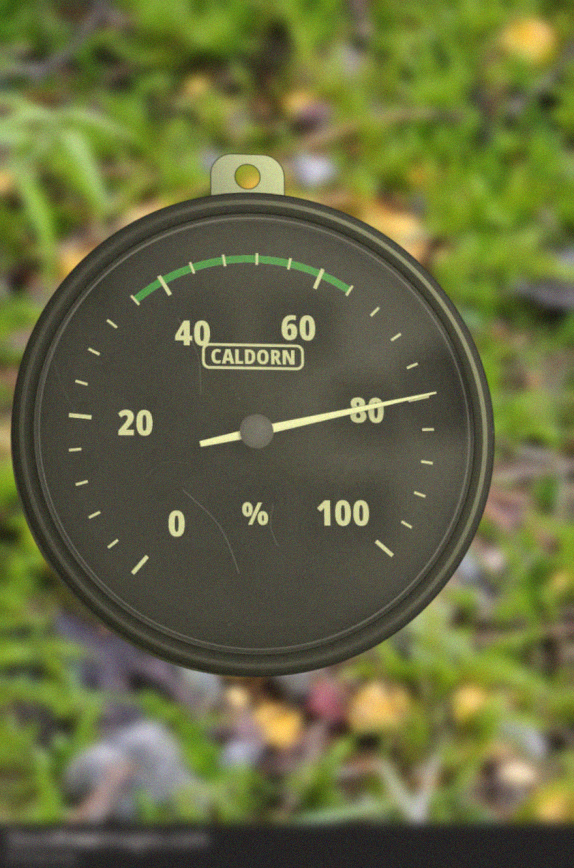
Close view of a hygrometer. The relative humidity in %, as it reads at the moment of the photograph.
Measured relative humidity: 80 %
